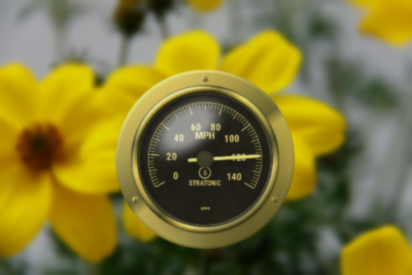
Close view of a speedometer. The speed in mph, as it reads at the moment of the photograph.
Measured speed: 120 mph
